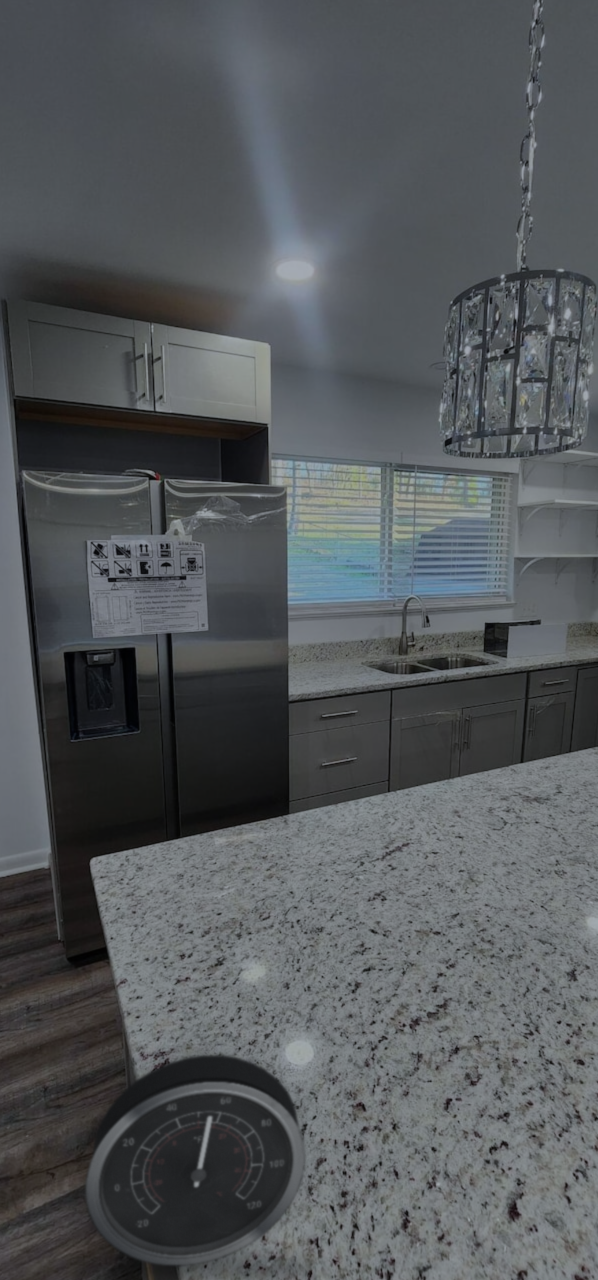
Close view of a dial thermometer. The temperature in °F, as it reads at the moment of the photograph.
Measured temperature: 55 °F
